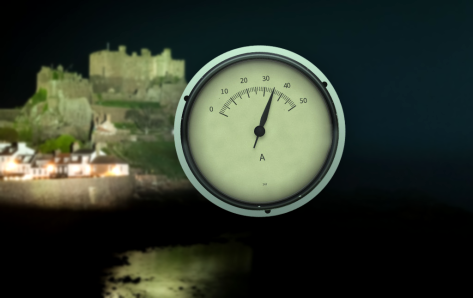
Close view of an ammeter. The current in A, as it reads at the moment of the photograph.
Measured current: 35 A
